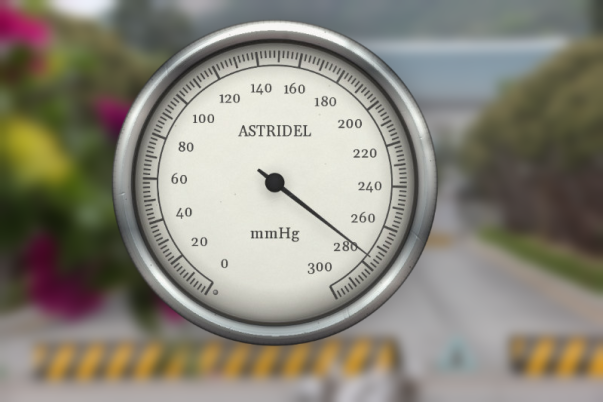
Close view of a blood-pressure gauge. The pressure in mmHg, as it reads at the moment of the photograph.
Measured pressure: 276 mmHg
